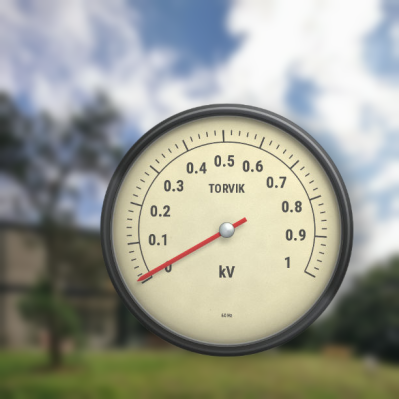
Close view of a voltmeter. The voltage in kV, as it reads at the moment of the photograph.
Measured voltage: 0.01 kV
